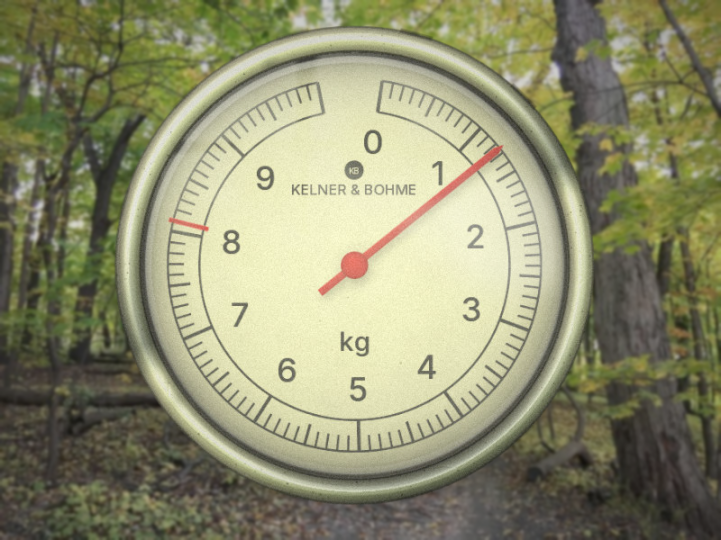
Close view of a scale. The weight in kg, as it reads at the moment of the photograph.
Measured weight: 1.25 kg
